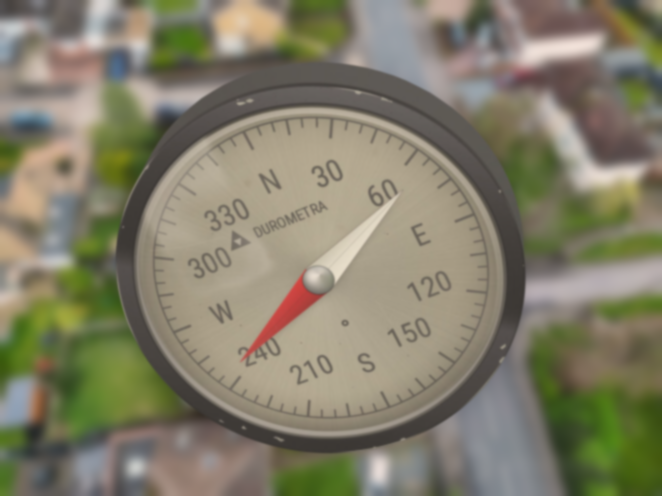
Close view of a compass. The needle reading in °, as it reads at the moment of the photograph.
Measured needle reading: 245 °
